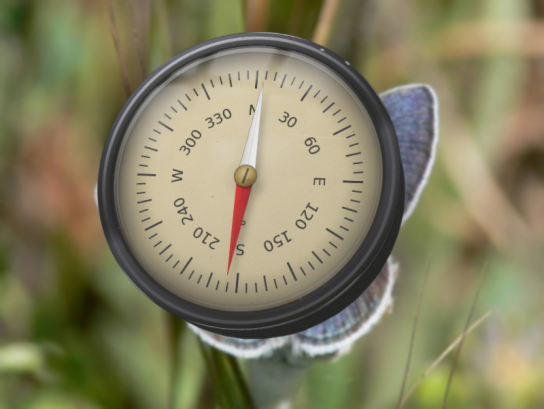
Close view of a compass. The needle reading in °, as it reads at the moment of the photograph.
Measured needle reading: 185 °
